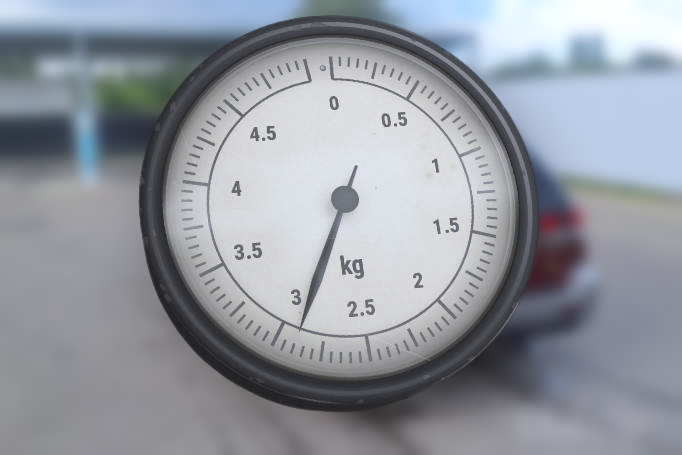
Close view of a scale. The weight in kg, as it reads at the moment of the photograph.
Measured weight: 2.9 kg
